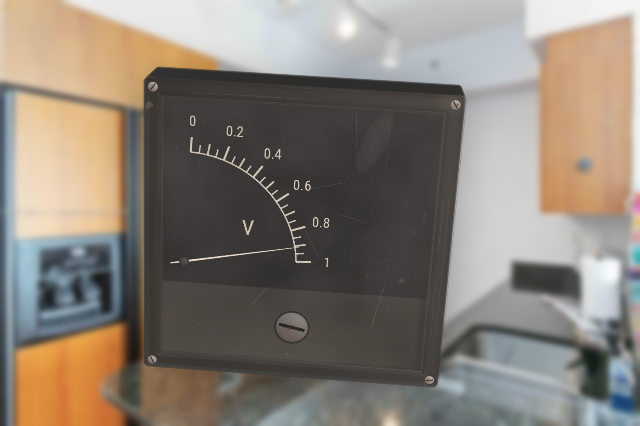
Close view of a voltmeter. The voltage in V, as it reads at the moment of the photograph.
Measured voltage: 0.9 V
